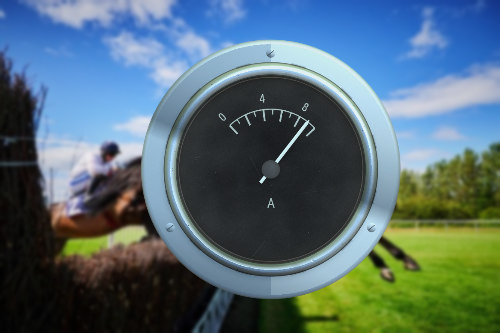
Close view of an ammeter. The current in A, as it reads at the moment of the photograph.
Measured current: 9 A
